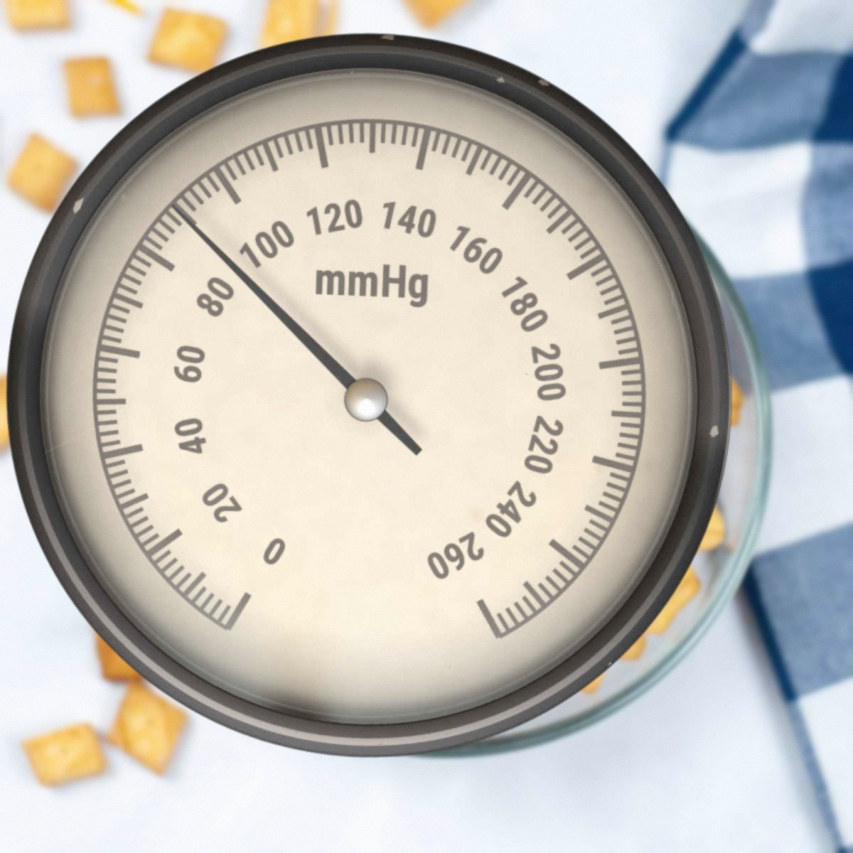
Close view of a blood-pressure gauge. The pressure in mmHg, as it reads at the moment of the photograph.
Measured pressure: 90 mmHg
